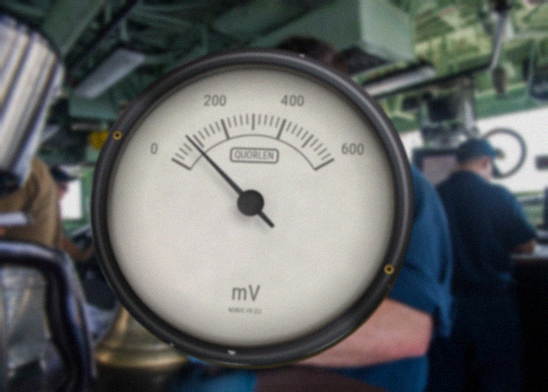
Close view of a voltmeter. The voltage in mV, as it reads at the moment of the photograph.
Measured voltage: 80 mV
